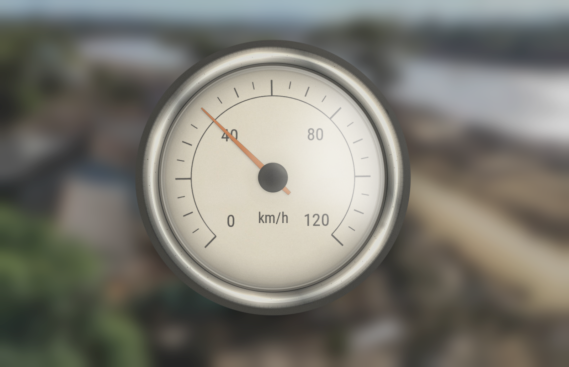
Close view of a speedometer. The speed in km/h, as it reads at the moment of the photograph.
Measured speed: 40 km/h
